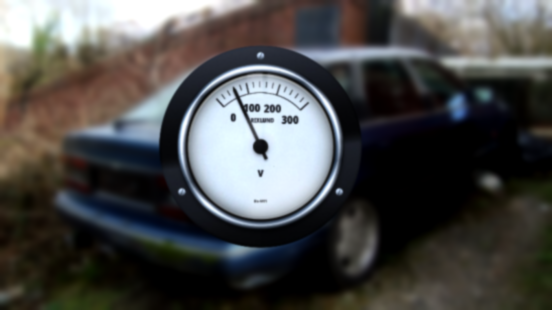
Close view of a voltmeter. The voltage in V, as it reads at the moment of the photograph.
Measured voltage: 60 V
